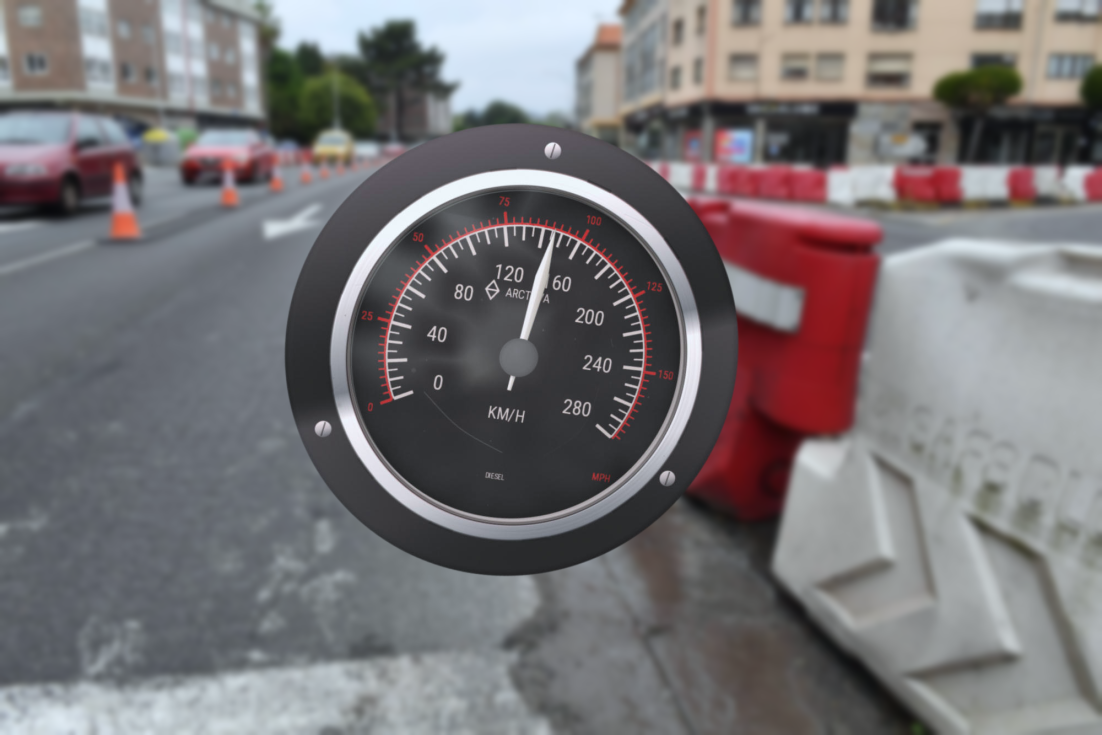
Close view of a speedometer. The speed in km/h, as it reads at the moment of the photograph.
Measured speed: 145 km/h
